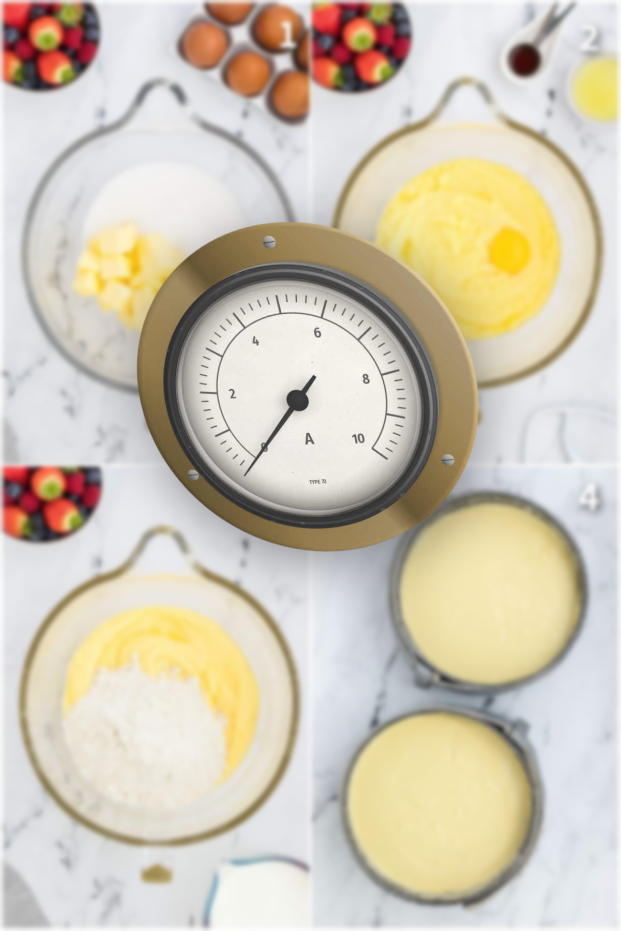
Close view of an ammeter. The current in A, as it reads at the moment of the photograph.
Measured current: 0 A
